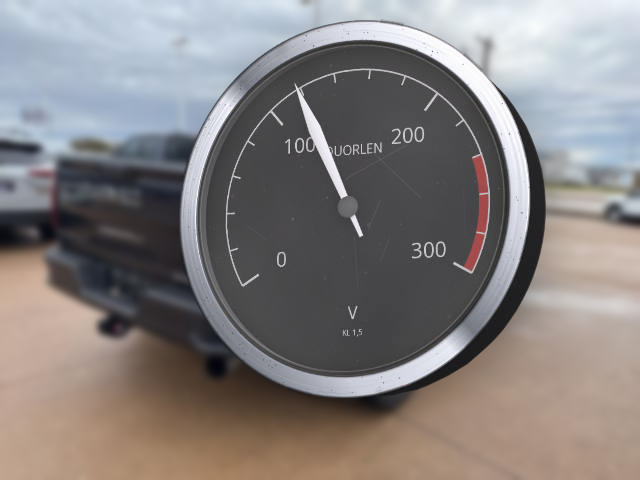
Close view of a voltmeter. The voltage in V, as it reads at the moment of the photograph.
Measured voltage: 120 V
